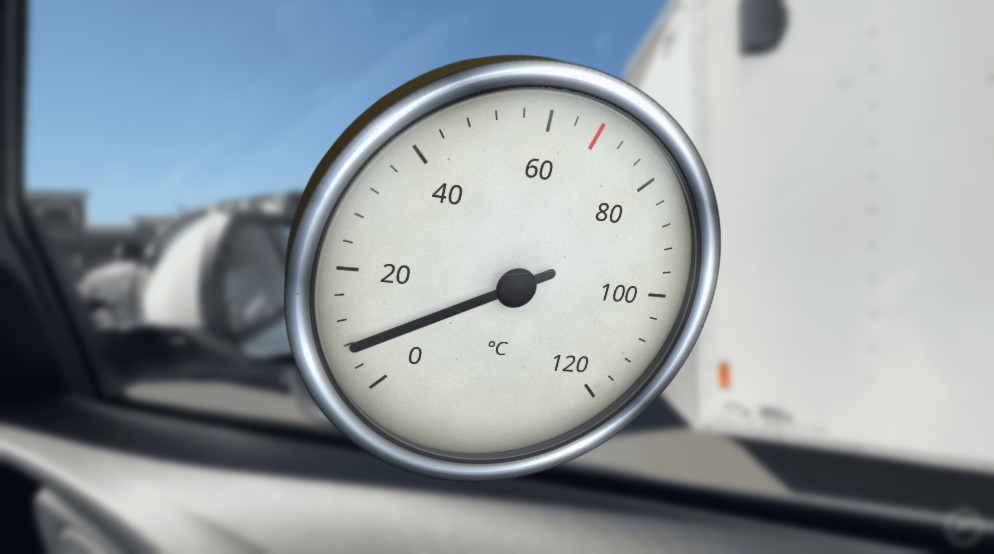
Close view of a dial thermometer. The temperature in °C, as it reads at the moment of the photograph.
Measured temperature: 8 °C
